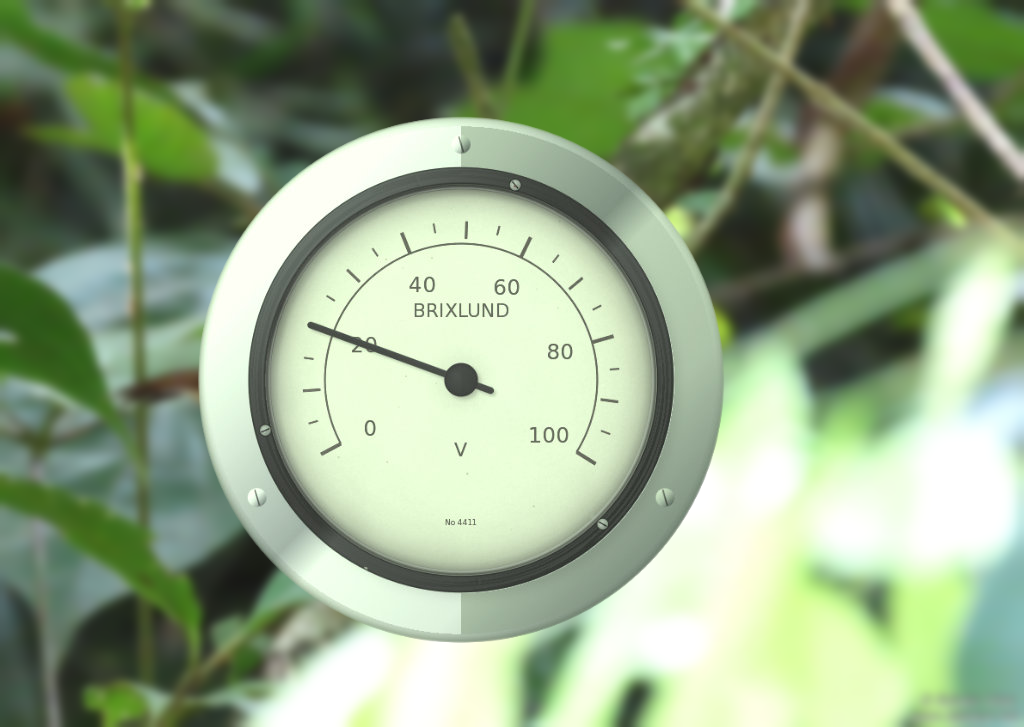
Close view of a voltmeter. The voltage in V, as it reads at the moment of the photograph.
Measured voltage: 20 V
